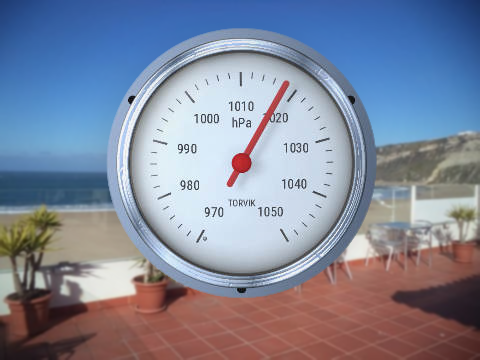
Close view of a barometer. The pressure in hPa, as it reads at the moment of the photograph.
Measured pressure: 1018 hPa
